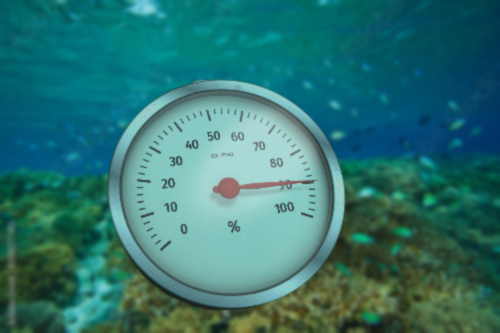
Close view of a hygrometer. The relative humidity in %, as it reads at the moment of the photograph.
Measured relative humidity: 90 %
